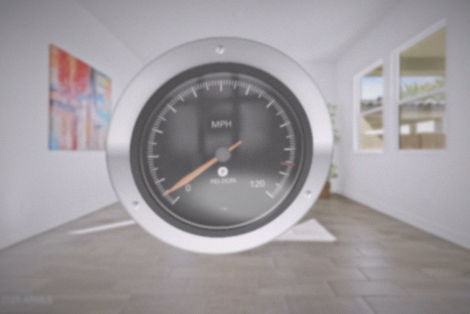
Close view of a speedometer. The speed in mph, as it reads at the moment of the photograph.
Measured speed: 5 mph
